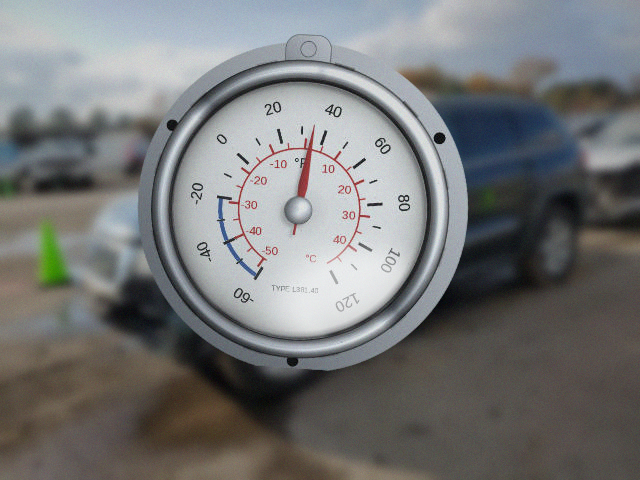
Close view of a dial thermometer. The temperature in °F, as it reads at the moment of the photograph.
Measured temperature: 35 °F
